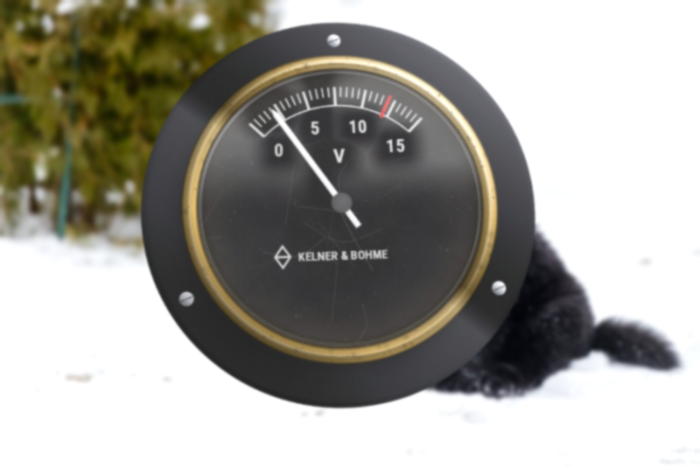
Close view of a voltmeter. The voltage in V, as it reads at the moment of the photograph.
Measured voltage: 2 V
